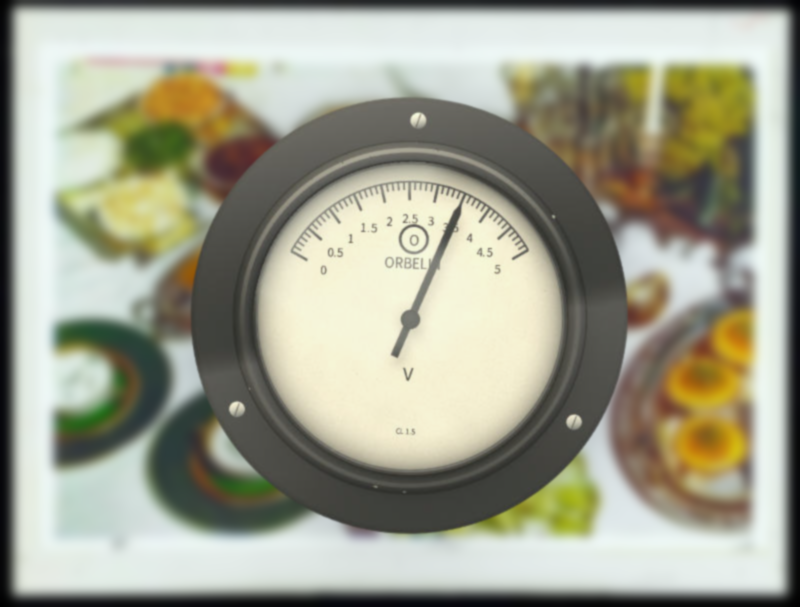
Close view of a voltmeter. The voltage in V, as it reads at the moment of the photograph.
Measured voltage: 3.5 V
